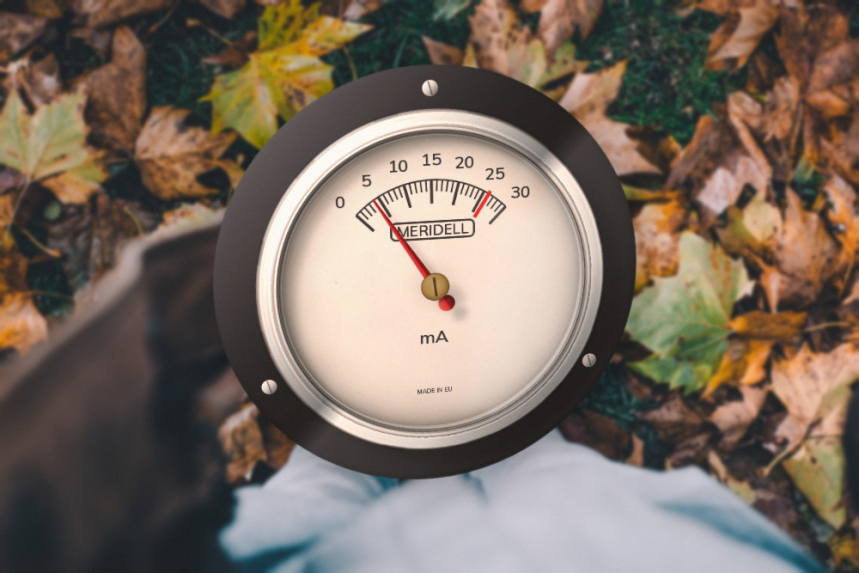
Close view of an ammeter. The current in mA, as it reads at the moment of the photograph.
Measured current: 4 mA
